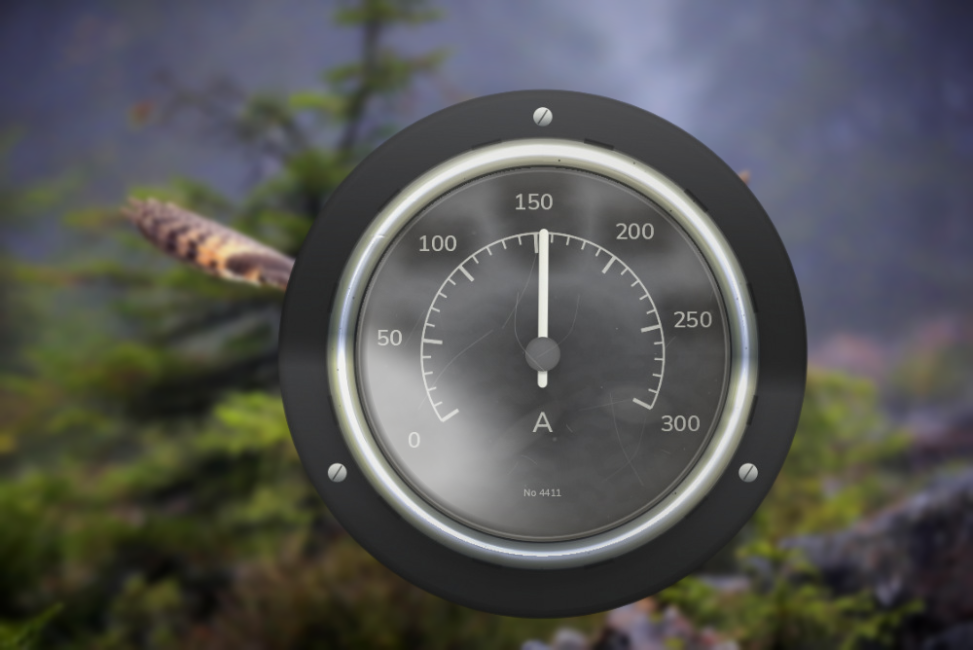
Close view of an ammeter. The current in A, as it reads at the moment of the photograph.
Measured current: 155 A
